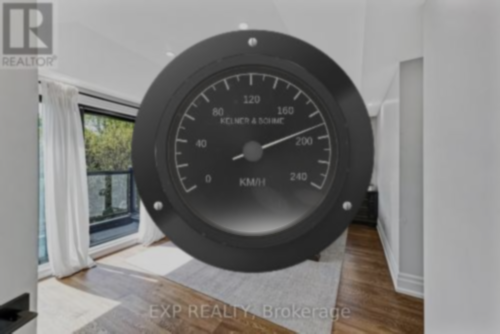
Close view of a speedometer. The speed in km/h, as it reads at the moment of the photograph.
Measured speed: 190 km/h
